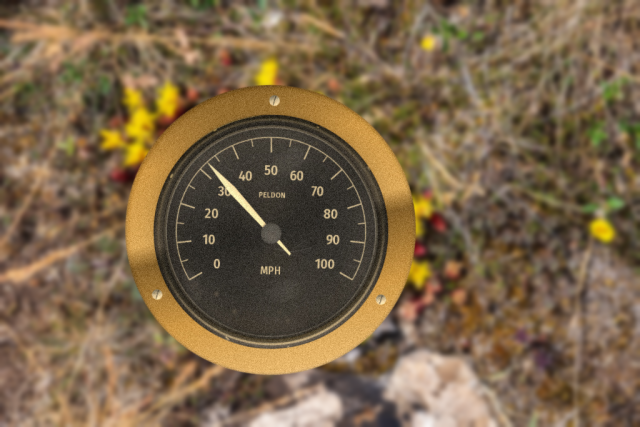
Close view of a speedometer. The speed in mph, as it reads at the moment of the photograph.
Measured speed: 32.5 mph
